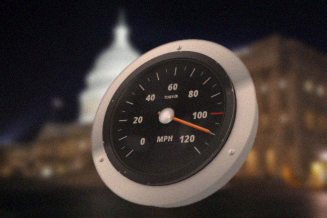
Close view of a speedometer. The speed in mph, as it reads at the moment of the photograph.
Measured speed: 110 mph
